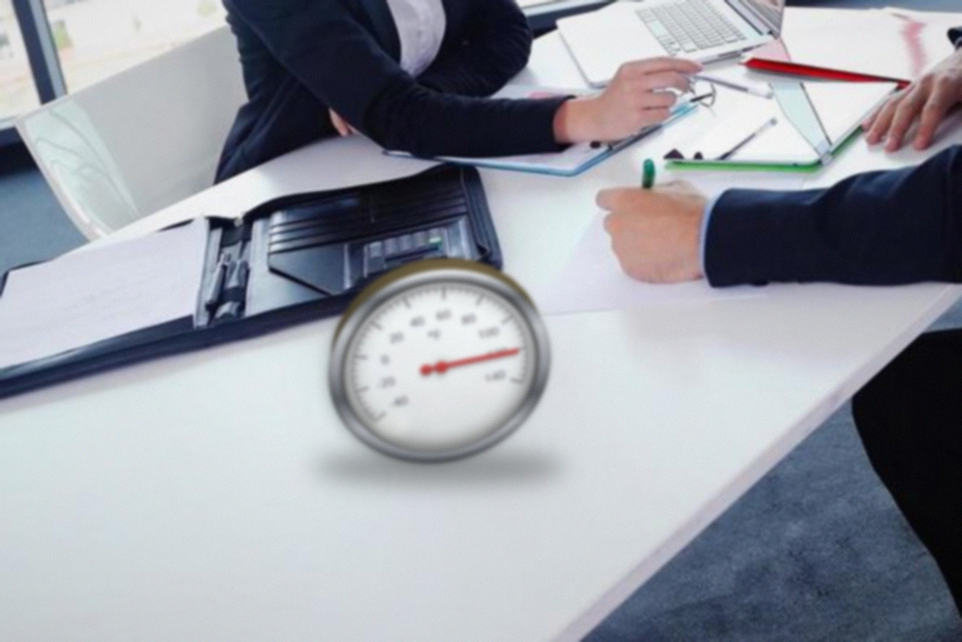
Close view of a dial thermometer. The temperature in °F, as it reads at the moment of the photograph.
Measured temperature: 120 °F
